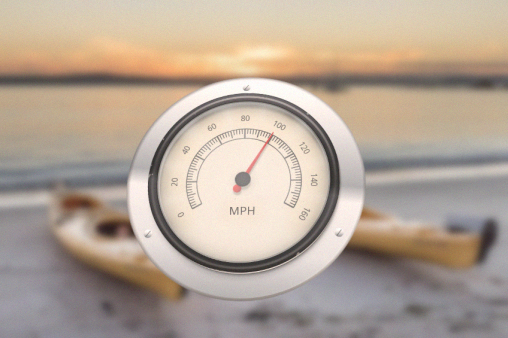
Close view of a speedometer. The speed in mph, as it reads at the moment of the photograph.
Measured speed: 100 mph
